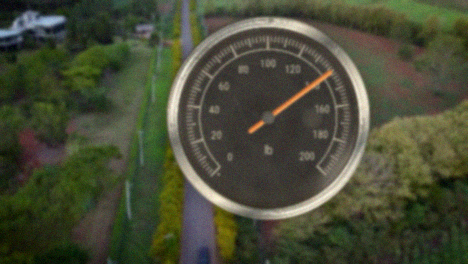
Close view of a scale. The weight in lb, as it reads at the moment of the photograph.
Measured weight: 140 lb
